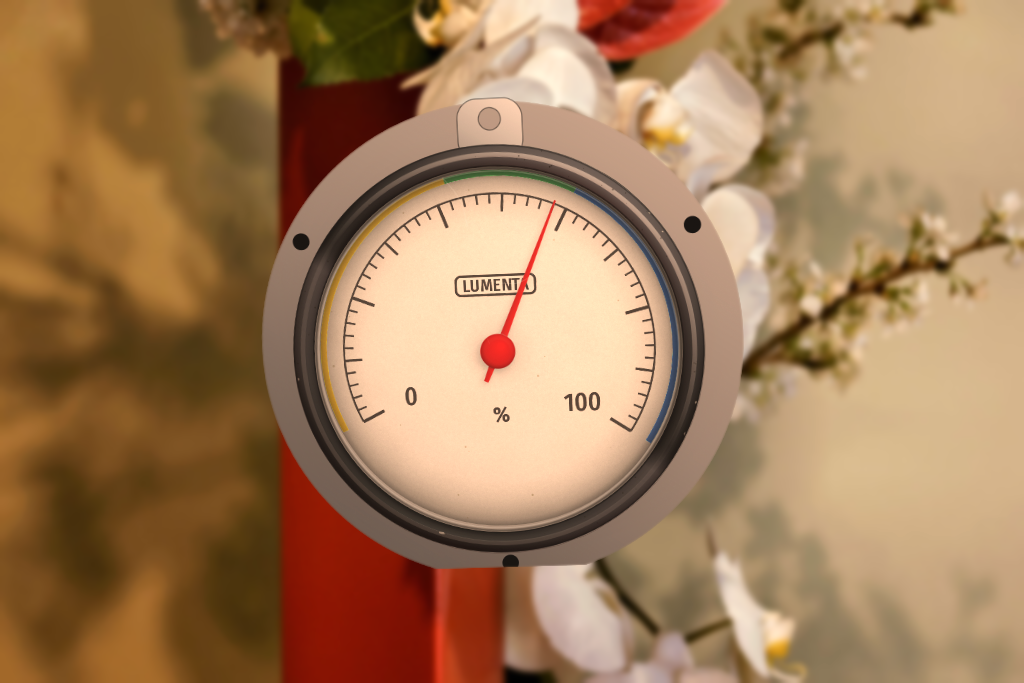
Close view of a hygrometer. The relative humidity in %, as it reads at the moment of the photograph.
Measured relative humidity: 58 %
